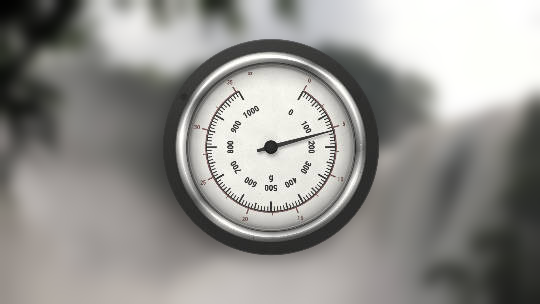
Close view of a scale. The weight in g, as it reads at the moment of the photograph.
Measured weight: 150 g
